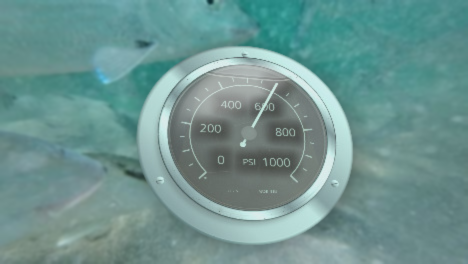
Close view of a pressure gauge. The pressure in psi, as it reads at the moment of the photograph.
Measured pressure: 600 psi
